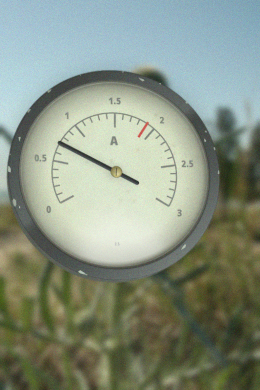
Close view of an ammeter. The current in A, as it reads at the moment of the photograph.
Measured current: 0.7 A
